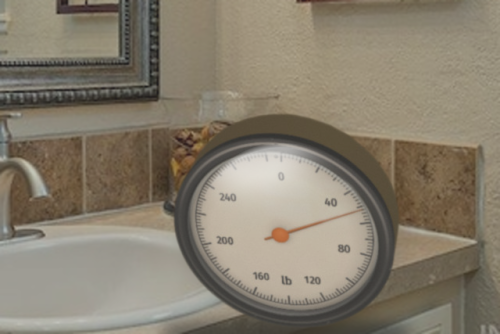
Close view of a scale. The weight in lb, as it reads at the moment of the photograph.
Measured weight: 50 lb
